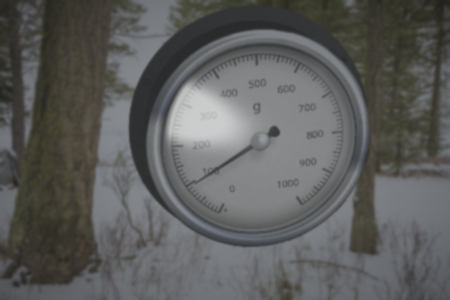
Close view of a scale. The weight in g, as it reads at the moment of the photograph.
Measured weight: 100 g
